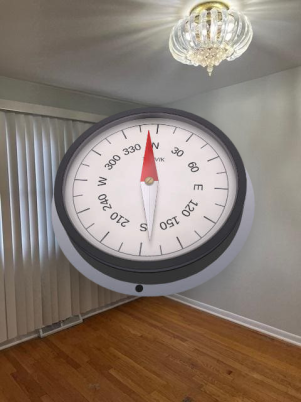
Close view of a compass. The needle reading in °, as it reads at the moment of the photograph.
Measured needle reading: 352.5 °
